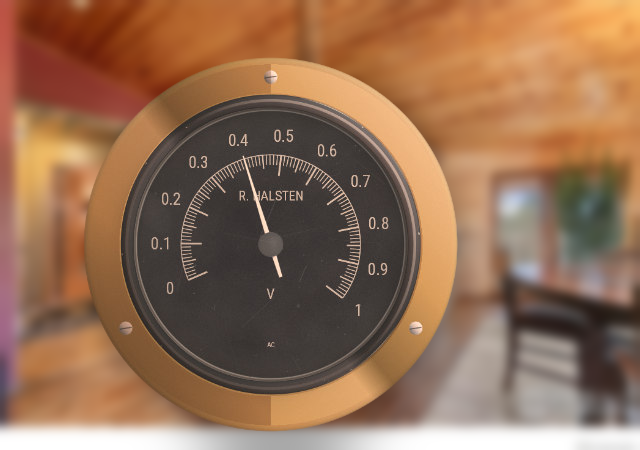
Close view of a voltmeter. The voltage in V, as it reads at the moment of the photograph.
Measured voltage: 0.4 V
